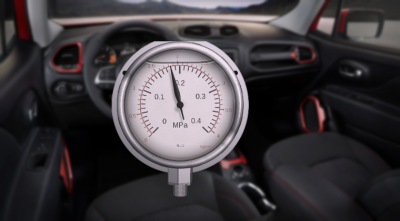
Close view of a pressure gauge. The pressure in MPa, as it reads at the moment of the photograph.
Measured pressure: 0.18 MPa
